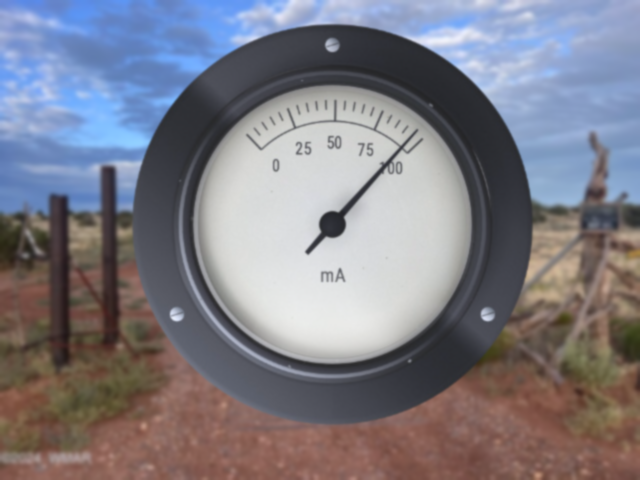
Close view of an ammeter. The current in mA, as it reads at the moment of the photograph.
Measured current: 95 mA
